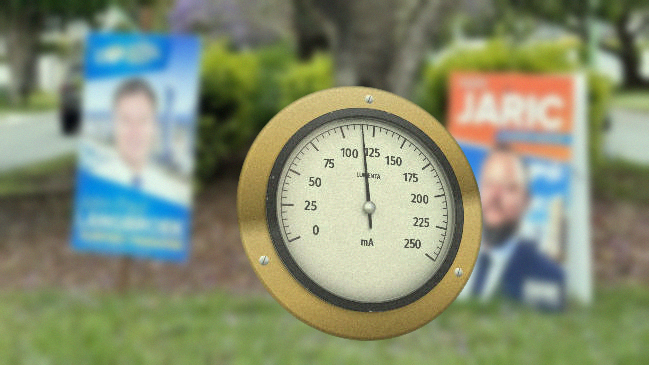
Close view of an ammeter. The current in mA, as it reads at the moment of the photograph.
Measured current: 115 mA
